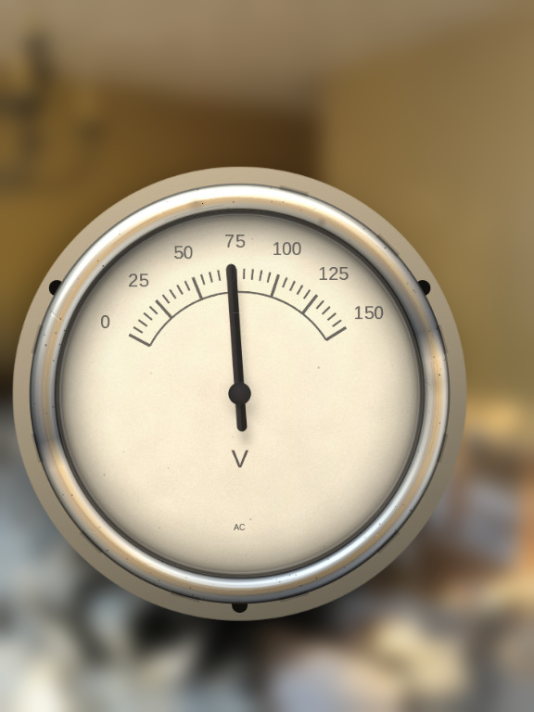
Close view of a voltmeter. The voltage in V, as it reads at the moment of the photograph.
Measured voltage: 72.5 V
